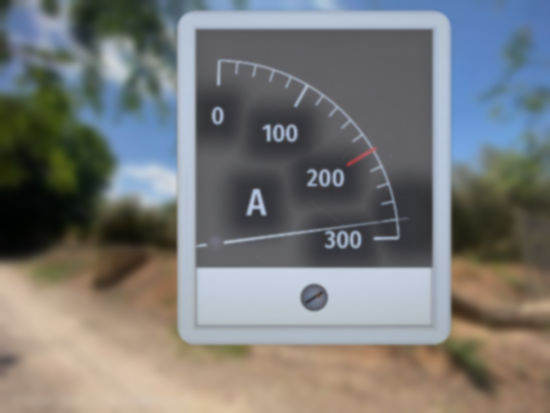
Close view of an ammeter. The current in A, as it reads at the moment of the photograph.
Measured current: 280 A
